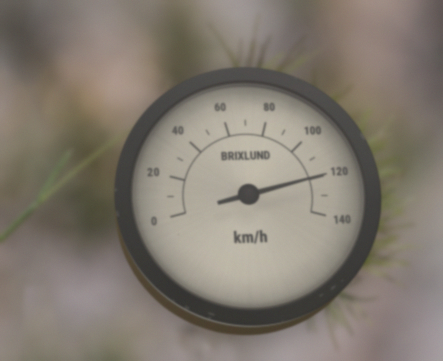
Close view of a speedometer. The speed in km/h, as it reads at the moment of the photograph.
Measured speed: 120 km/h
